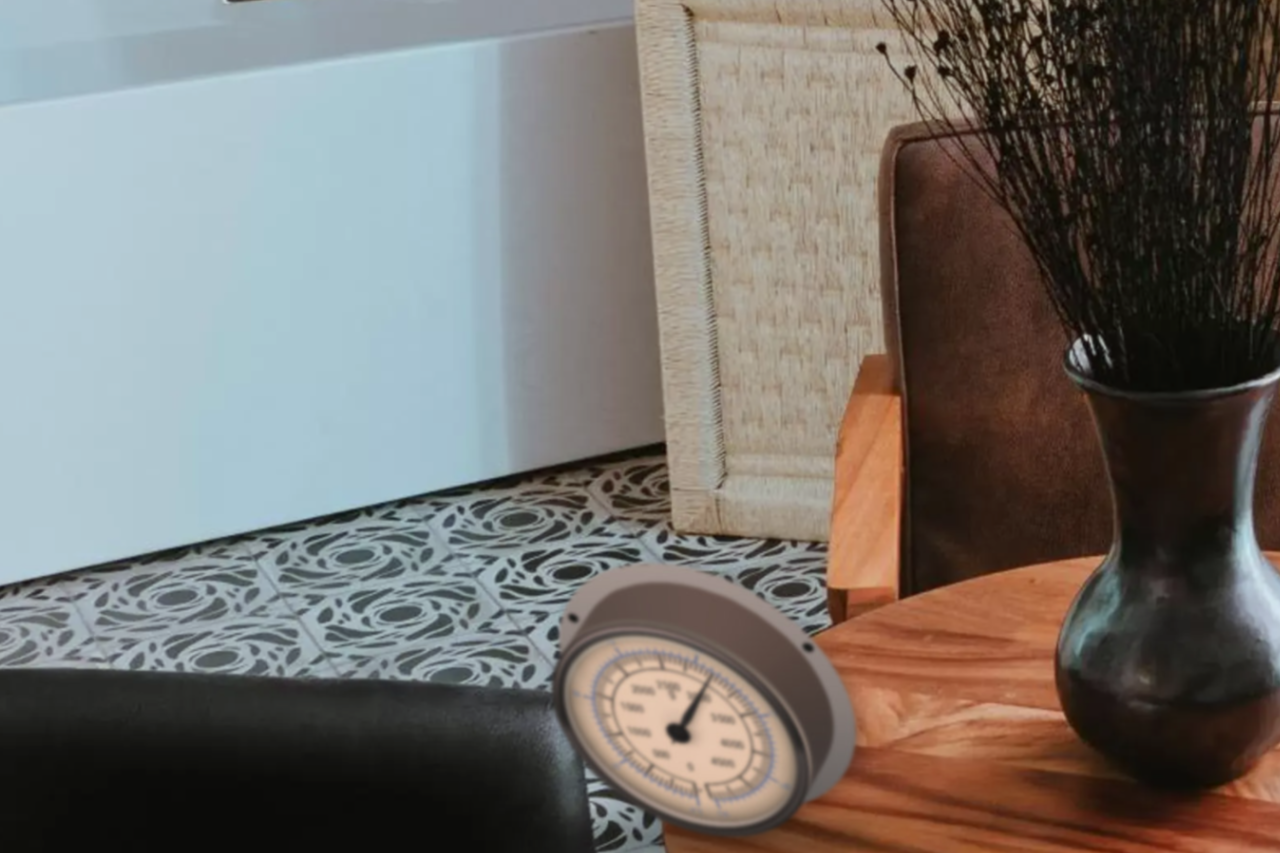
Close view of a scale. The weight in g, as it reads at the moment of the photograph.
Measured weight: 3000 g
